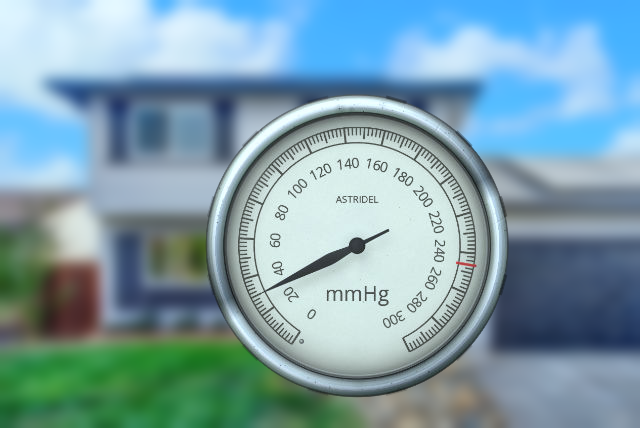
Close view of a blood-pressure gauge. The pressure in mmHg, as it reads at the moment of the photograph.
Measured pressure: 30 mmHg
